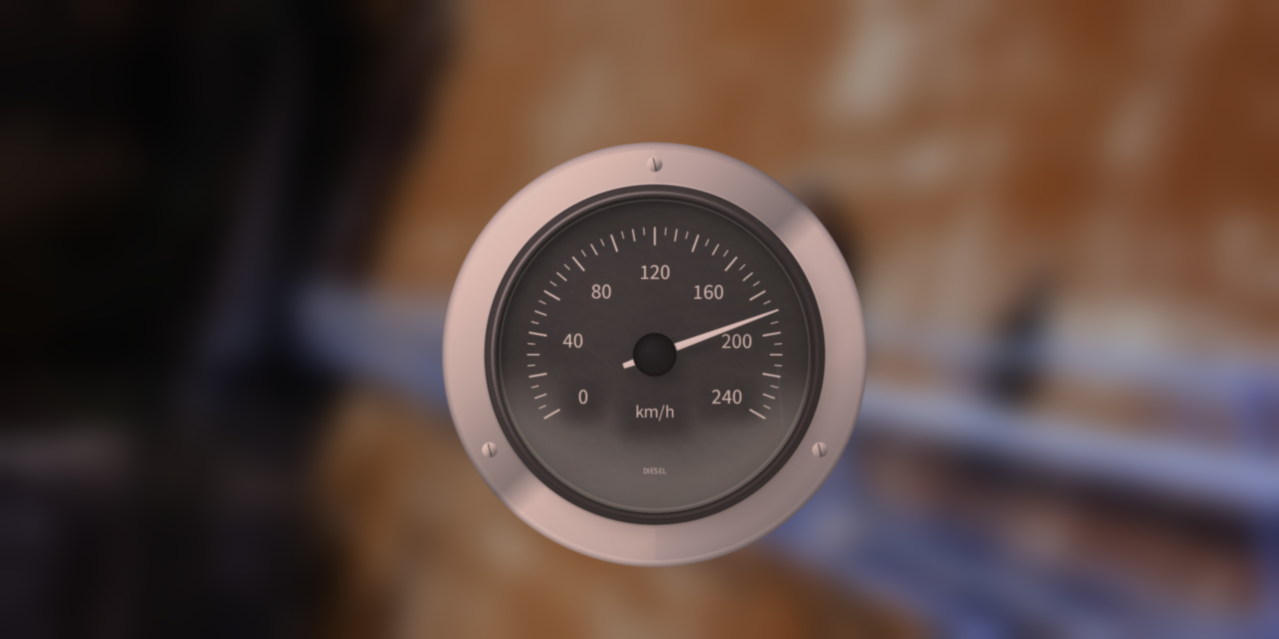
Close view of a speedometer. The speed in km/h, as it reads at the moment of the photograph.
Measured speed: 190 km/h
